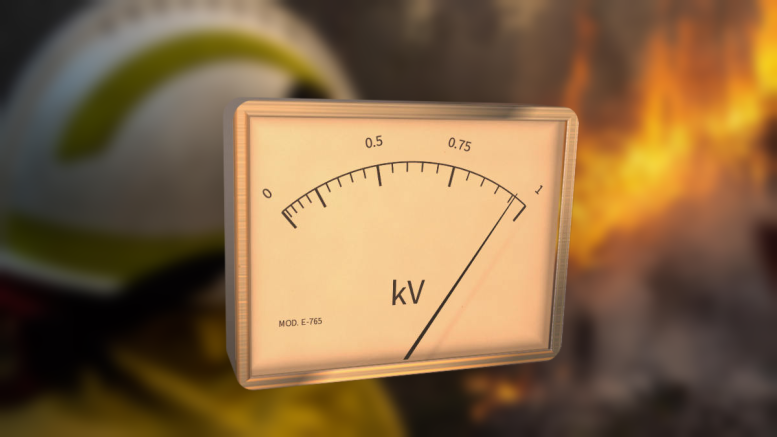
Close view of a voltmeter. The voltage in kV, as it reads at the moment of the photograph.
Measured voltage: 0.95 kV
